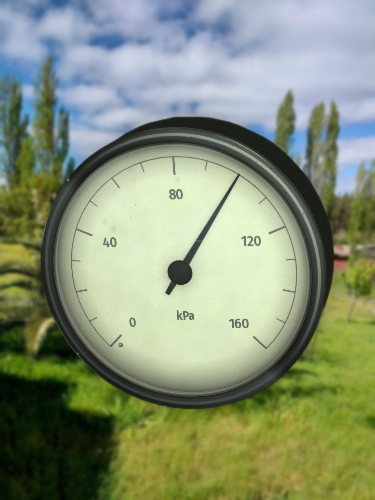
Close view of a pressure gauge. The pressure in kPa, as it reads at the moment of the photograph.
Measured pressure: 100 kPa
